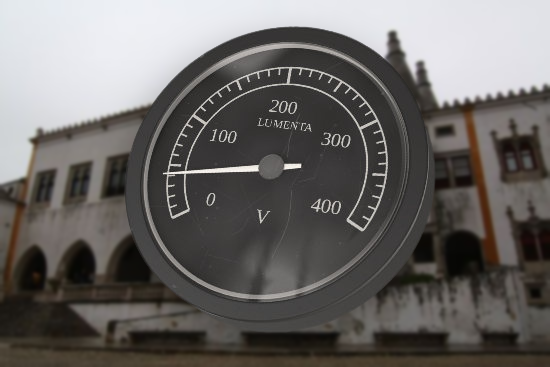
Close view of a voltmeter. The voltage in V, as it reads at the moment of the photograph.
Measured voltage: 40 V
